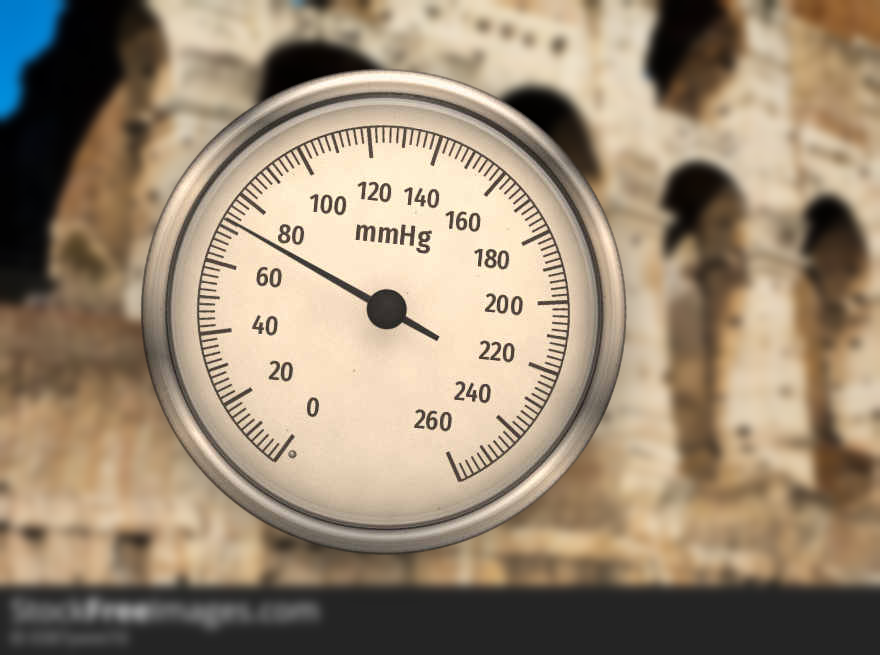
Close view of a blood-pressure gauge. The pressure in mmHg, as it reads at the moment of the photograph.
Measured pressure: 72 mmHg
